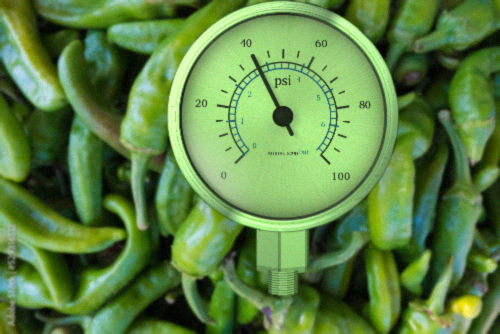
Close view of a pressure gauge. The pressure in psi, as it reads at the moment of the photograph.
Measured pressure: 40 psi
